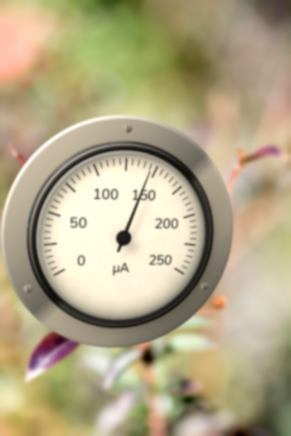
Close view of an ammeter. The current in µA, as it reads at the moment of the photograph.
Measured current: 145 µA
